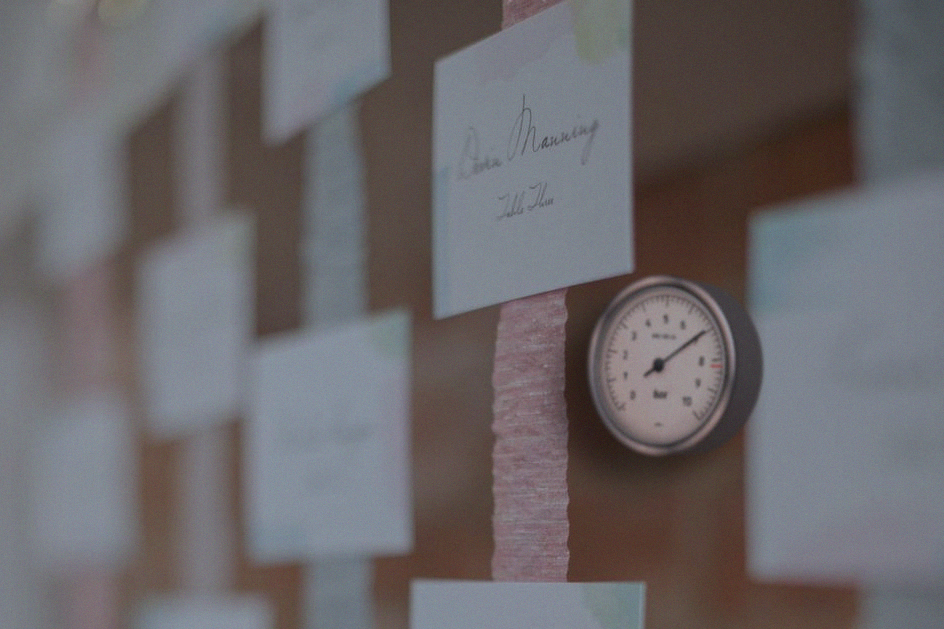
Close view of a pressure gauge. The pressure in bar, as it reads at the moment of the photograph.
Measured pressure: 7 bar
